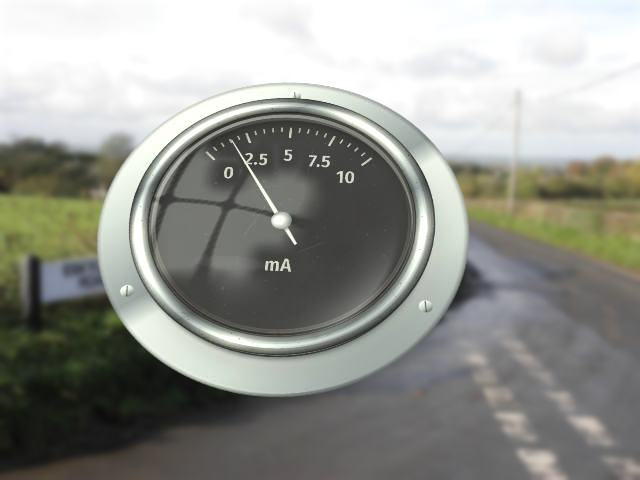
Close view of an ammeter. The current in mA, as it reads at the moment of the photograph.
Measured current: 1.5 mA
